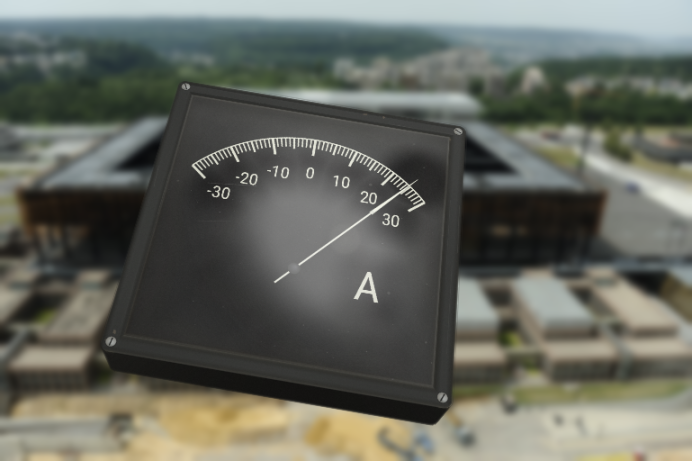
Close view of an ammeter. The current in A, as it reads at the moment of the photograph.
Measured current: 25 A
